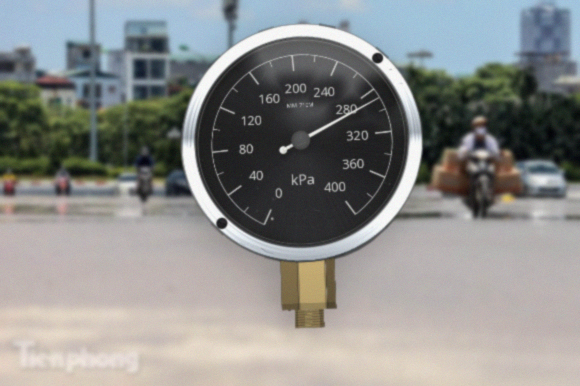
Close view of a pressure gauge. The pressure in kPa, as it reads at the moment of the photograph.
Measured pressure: 290 kPa
